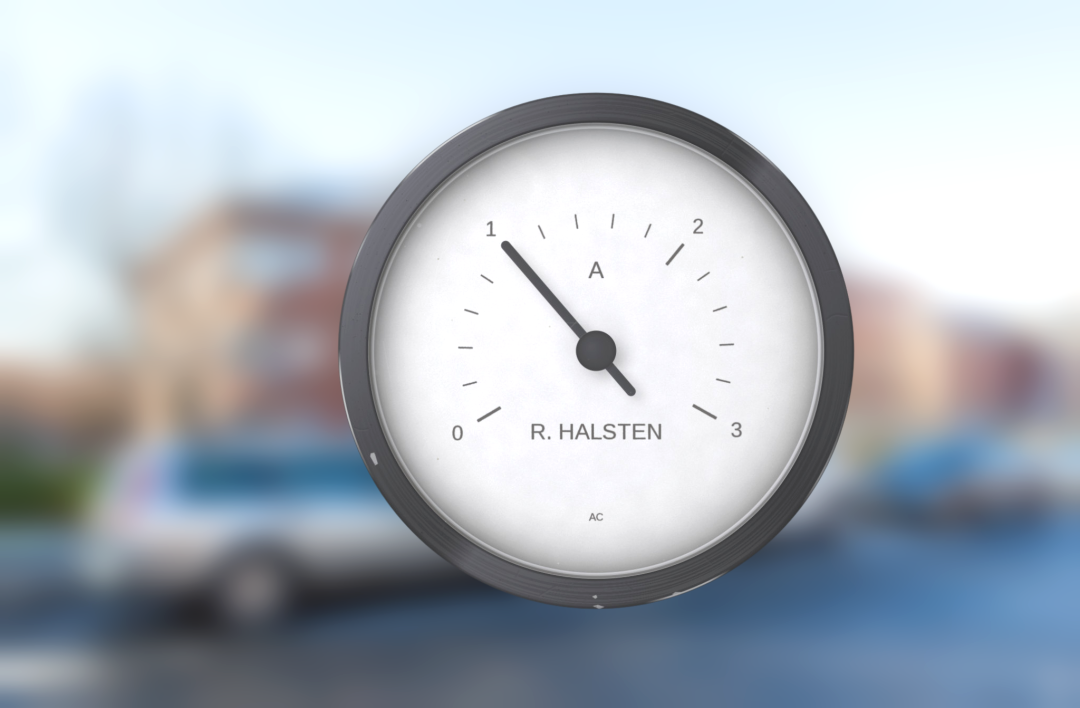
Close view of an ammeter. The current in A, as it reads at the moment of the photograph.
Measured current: 1 A
